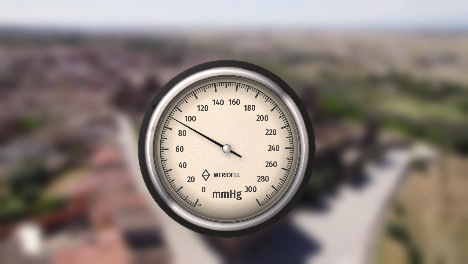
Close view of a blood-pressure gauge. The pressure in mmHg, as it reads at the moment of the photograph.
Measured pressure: 90 mmHg
